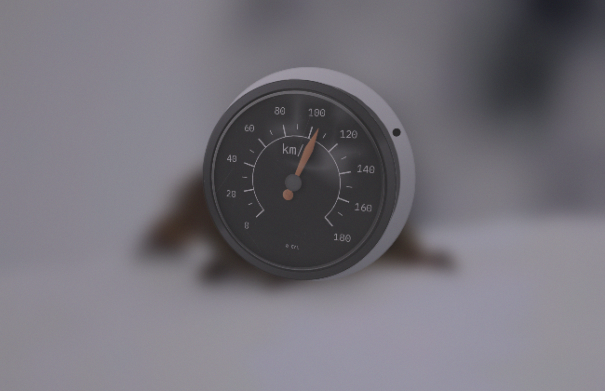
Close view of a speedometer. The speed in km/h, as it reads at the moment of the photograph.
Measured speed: 105 km/h
